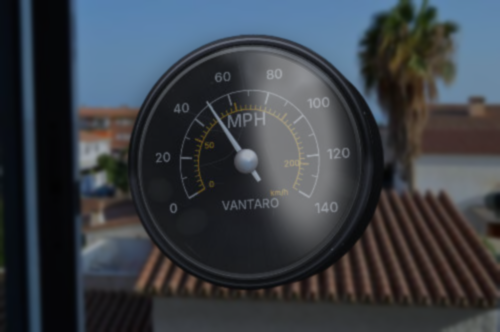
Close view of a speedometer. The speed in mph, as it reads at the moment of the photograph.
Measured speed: 50 mph
